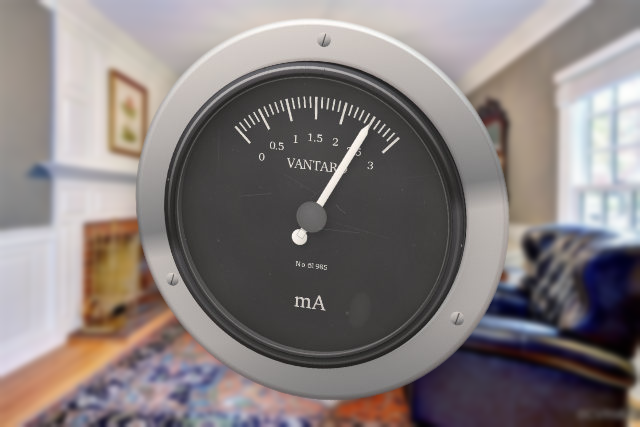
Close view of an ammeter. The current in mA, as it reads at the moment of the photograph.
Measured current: 2.5 mA
